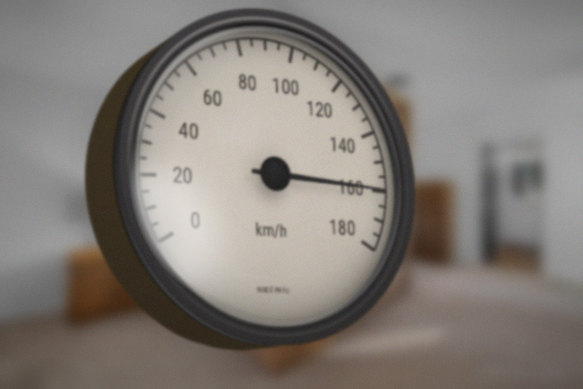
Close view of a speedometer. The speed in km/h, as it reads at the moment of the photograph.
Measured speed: 160 km/h
